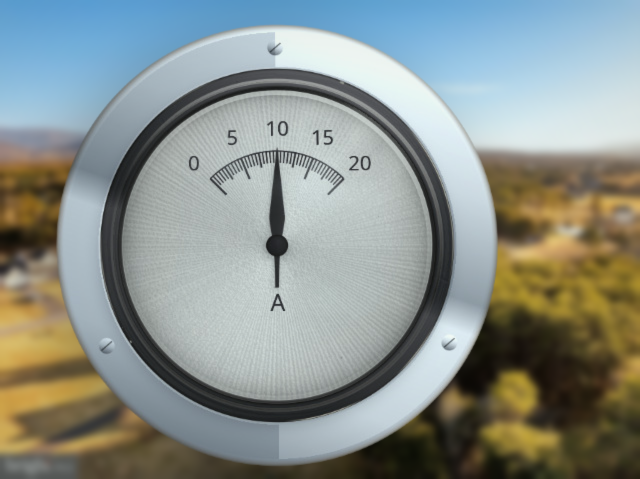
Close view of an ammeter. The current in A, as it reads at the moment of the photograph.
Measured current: 10 A
